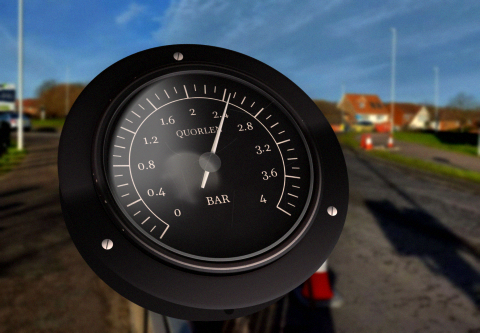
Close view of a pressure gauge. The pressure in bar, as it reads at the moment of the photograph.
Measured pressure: 2.45 bar
